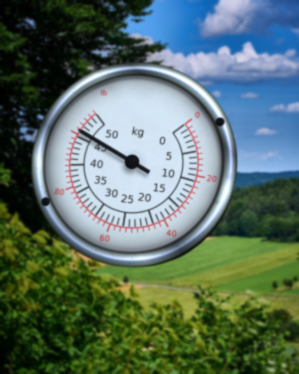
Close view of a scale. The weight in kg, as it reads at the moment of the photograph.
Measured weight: 46 kg
